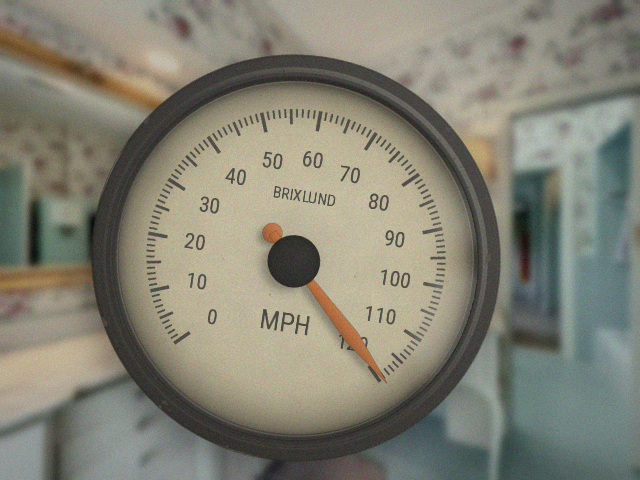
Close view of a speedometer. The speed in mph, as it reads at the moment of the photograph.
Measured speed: 119 mph
